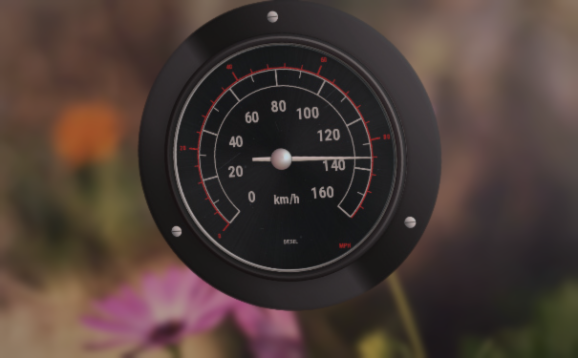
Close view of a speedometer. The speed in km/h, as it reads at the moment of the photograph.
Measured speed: 135 km/h
